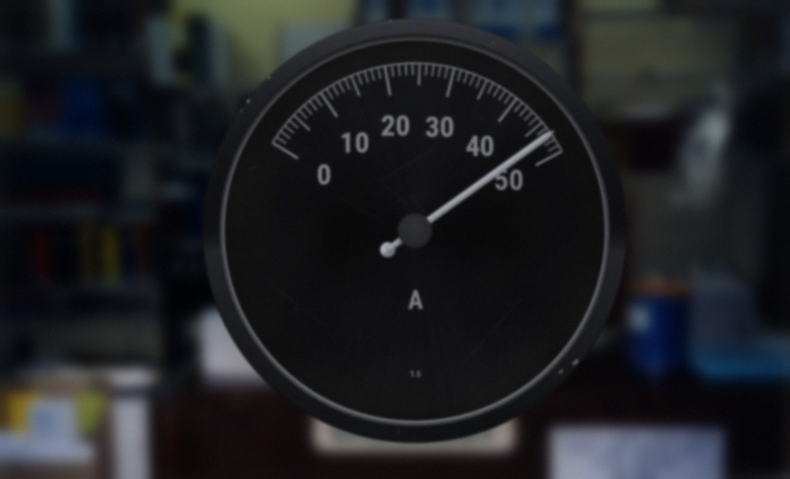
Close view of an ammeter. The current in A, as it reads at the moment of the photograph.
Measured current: 47 A
